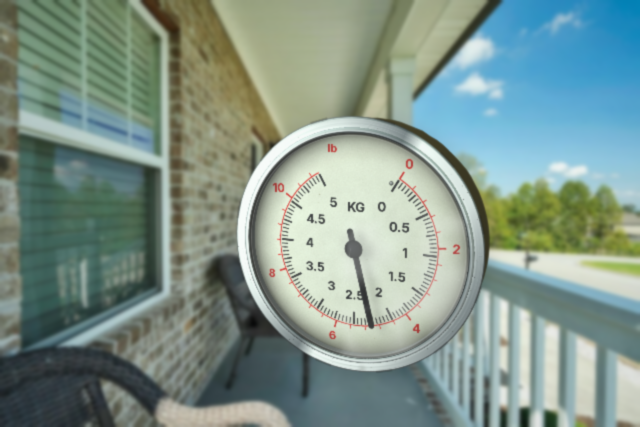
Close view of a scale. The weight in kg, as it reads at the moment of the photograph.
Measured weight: 2.25 kg
